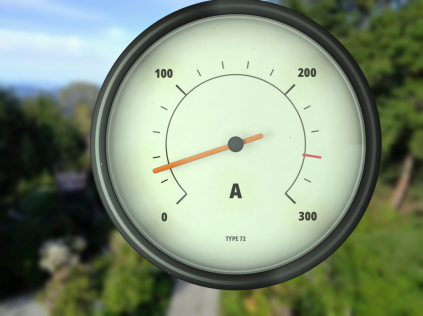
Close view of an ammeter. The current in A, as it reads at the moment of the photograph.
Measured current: 30 A
